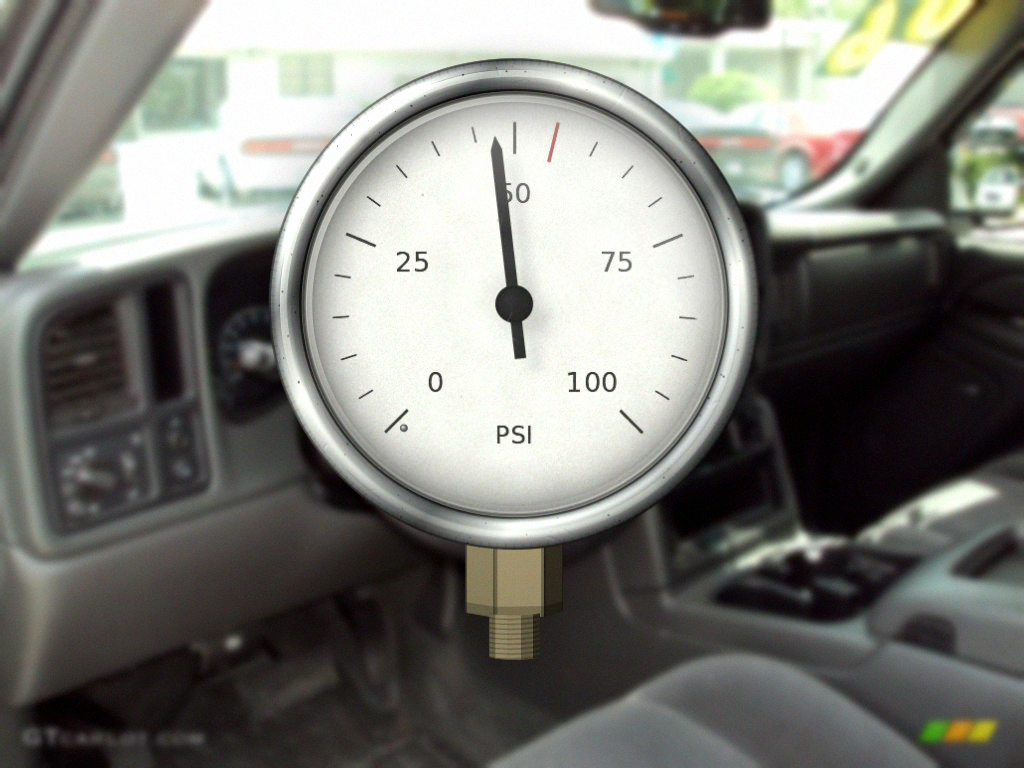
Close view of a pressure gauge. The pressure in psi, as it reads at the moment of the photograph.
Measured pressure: 47.5 psi
